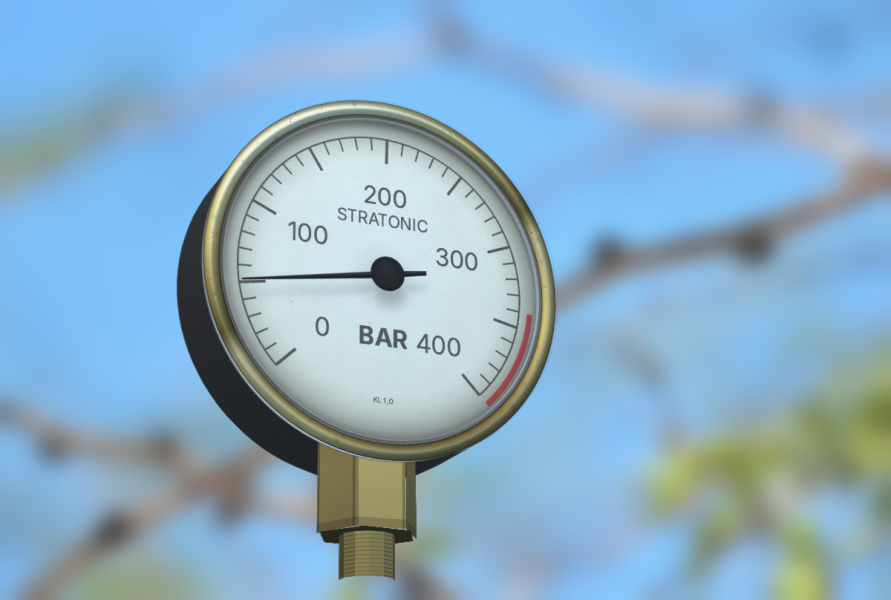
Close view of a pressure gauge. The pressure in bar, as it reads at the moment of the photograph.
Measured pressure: 50 bar
